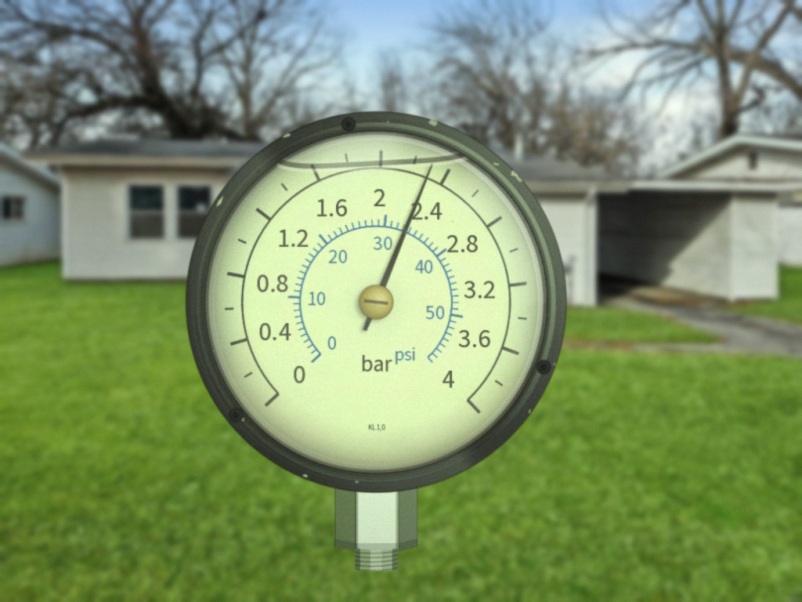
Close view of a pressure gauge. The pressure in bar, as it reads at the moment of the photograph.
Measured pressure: 2.3 bar
